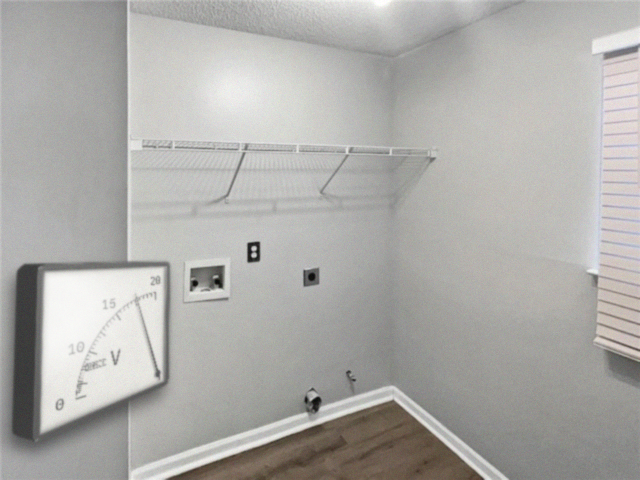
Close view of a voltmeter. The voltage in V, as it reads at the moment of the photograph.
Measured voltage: 17.5 V
